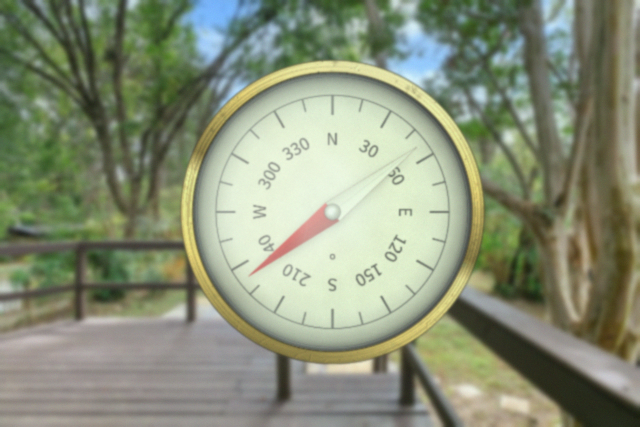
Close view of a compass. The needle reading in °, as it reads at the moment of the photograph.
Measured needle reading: 232.5 °
